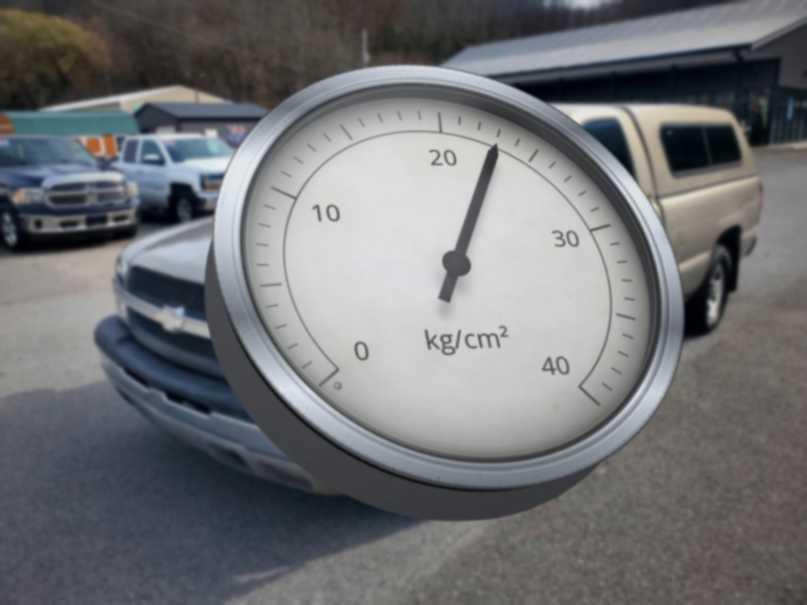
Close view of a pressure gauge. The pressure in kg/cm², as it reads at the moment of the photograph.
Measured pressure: 23 kg/cm²
